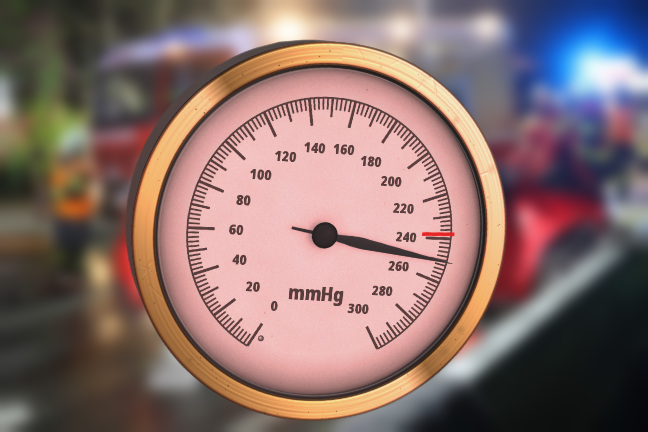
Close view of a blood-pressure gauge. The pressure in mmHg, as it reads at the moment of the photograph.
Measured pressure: 250 mmHg
